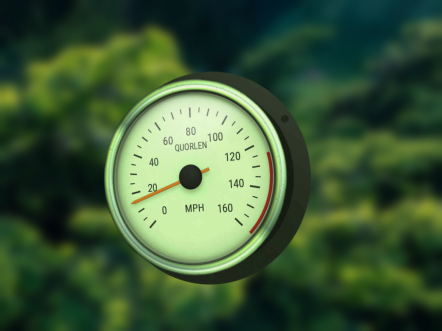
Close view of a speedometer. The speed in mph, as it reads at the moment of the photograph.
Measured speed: 15 mph
